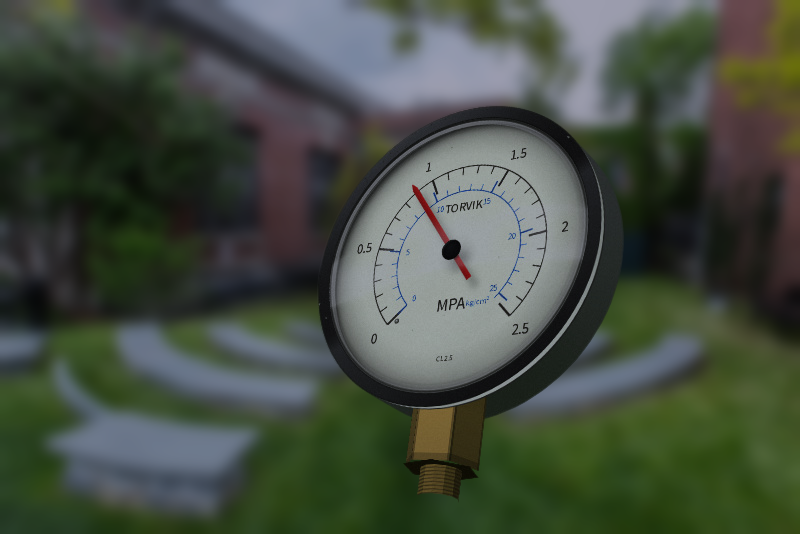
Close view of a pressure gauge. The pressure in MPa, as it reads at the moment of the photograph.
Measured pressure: 0.9 MPa
